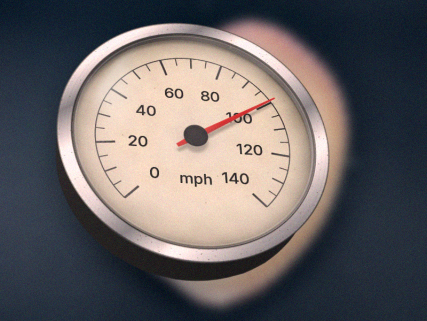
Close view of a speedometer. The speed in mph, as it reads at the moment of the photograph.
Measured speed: 100 mph
